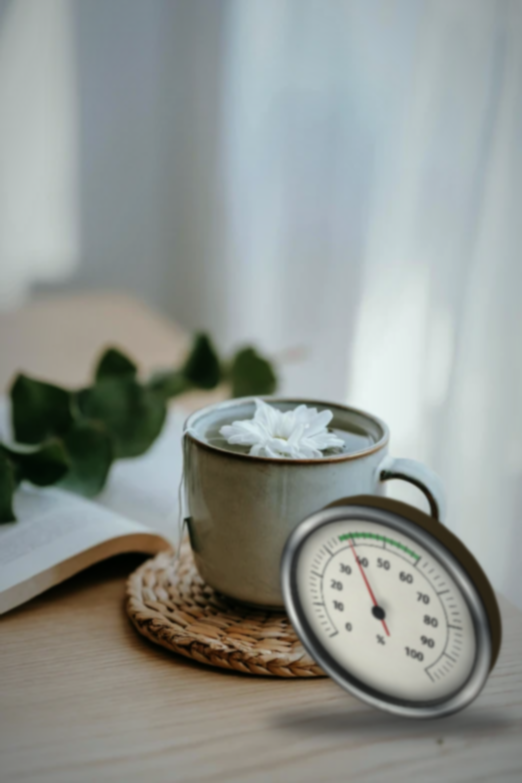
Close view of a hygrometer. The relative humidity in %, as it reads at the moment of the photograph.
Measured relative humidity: 40 %
